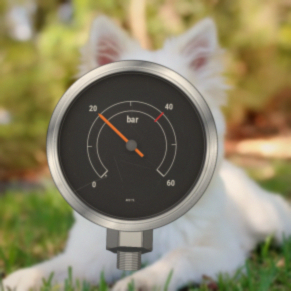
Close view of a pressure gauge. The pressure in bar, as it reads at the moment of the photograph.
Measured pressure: 20 bar
